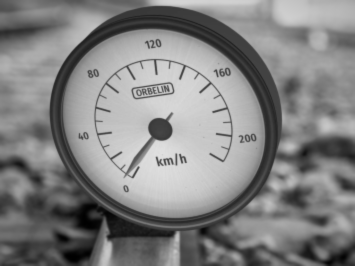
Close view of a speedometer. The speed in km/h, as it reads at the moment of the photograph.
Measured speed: 5 km/h
